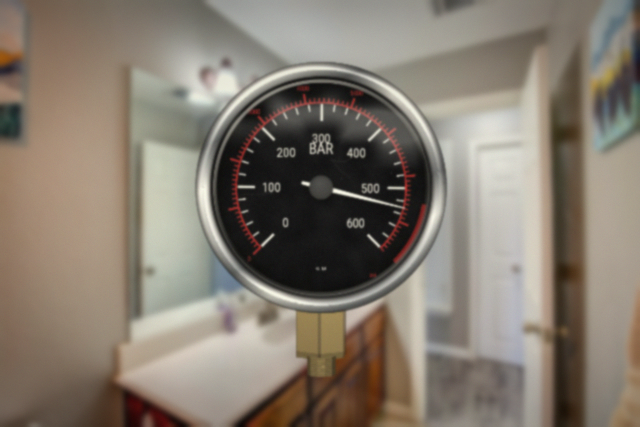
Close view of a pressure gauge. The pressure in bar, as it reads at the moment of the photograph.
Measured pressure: 530 bar
